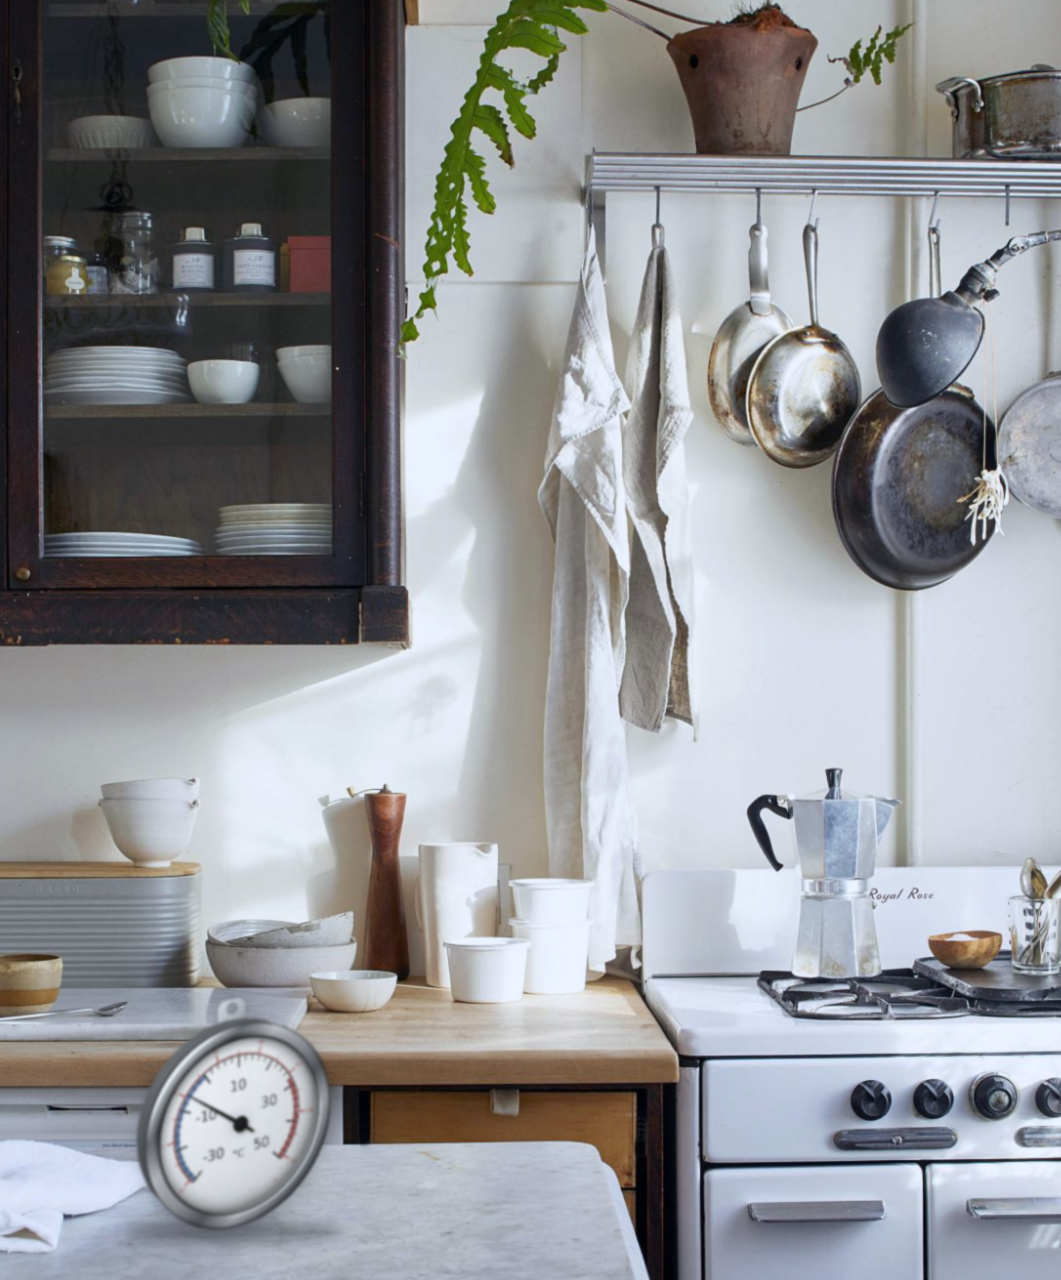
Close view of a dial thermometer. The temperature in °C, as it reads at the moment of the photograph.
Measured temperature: -6 °C
